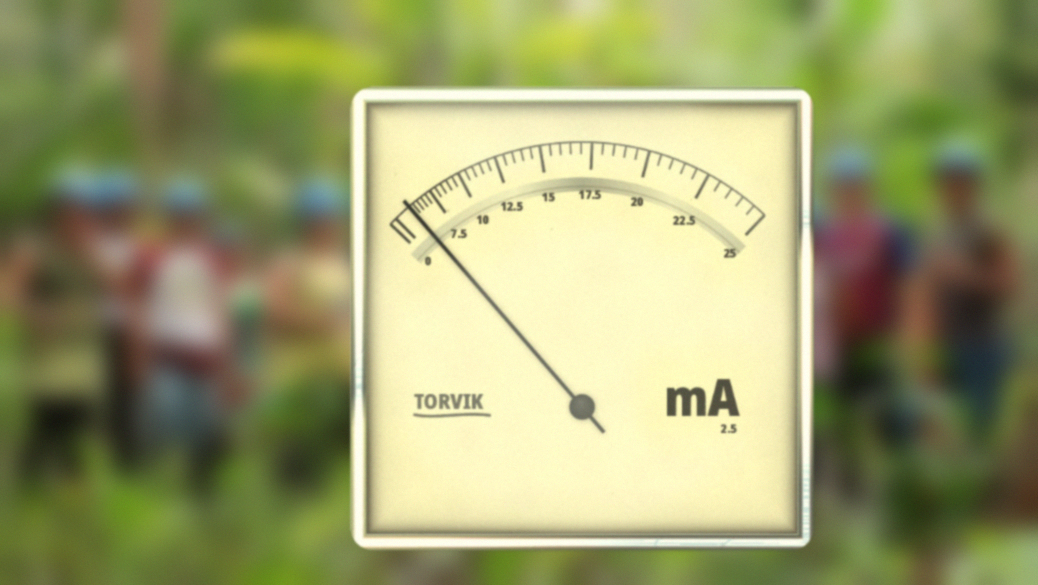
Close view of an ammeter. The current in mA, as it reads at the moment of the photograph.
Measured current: 5 mA
